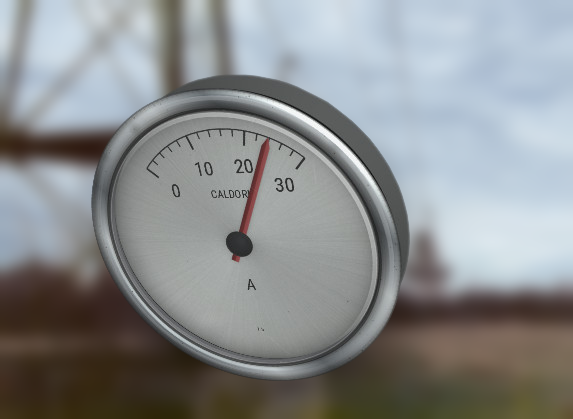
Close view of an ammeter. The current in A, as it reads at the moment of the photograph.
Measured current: 24 A
